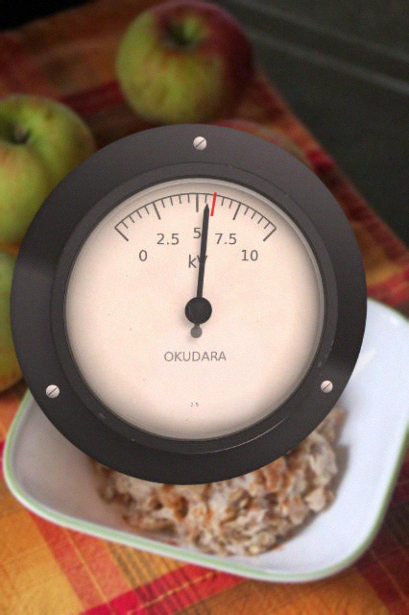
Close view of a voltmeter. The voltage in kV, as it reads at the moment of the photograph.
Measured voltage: 5.5 kV
